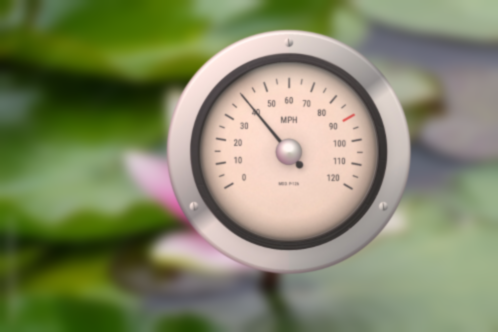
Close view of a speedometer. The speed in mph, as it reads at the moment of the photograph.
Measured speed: 40 mph
